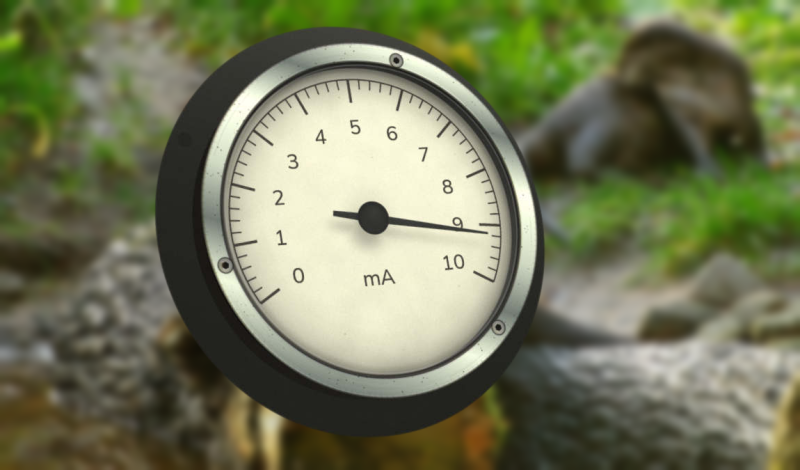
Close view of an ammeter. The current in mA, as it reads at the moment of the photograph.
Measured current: 9.2 mA
